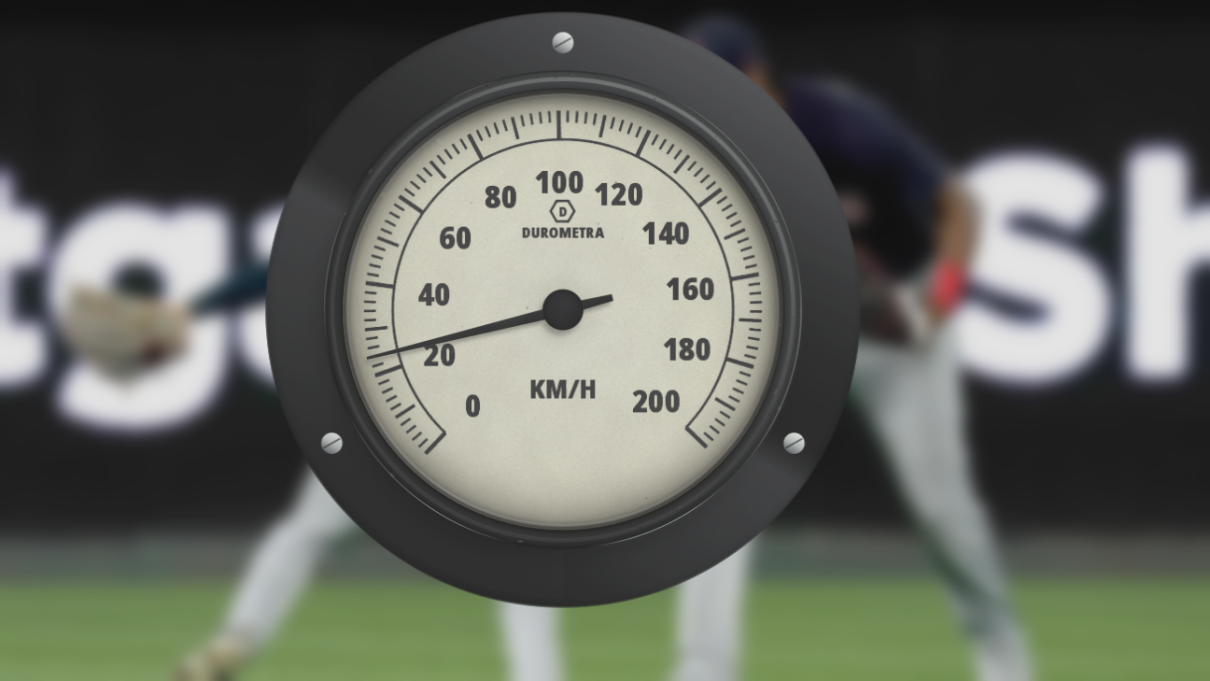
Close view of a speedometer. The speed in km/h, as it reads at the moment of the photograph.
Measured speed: 24 km/h
